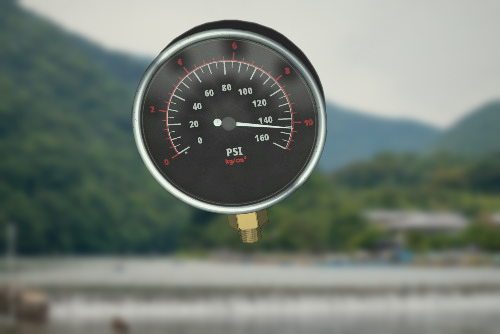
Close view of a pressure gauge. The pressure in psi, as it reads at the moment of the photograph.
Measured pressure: 145 psi
